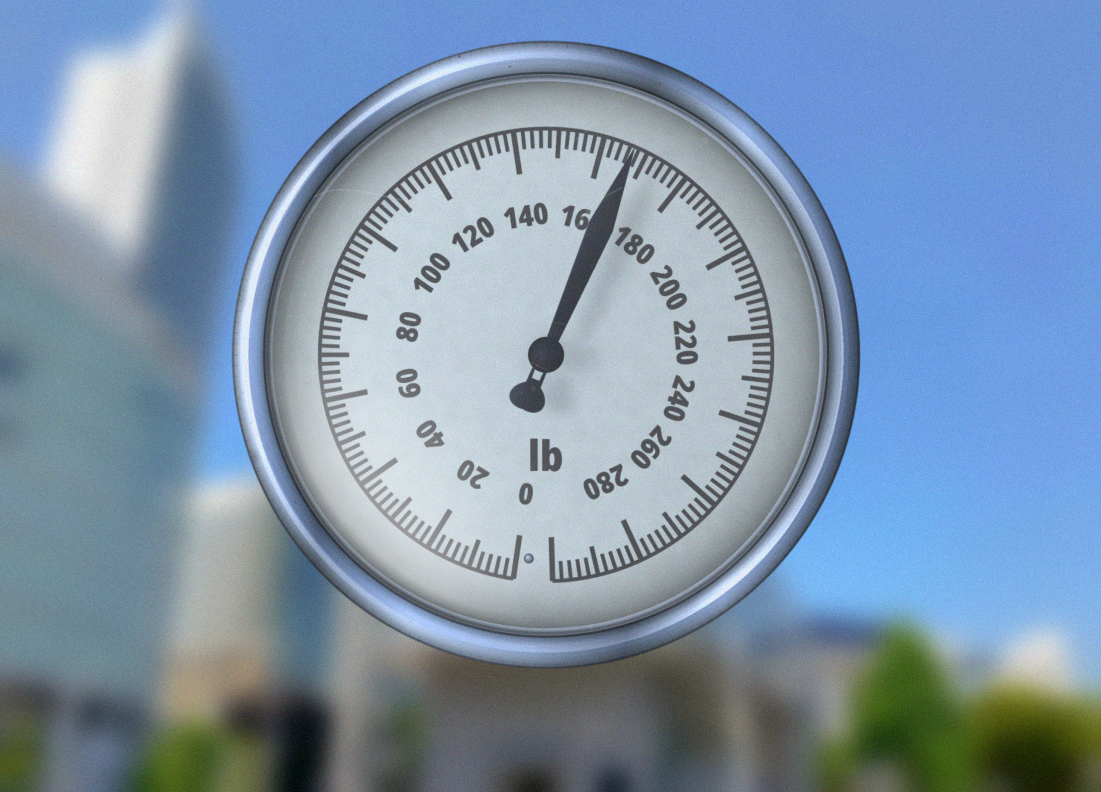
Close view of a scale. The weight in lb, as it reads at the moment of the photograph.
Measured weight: 167 lb
